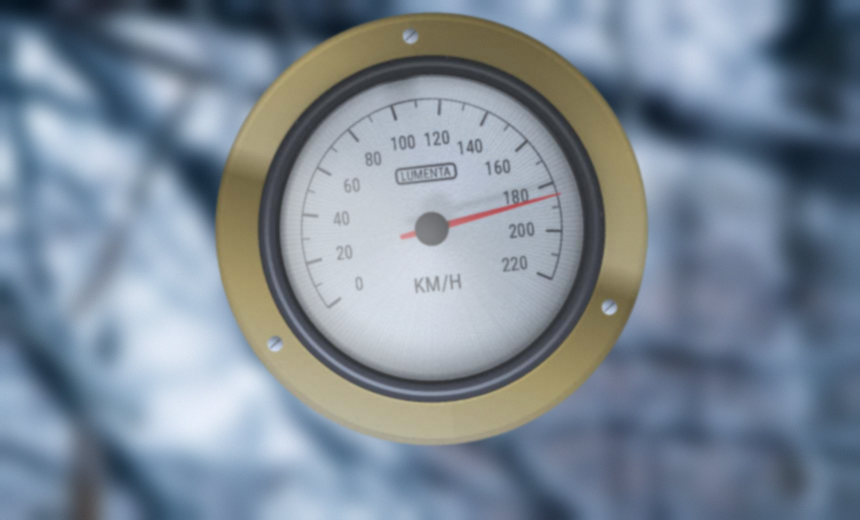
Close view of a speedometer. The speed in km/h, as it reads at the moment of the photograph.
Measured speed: 185 km/h
